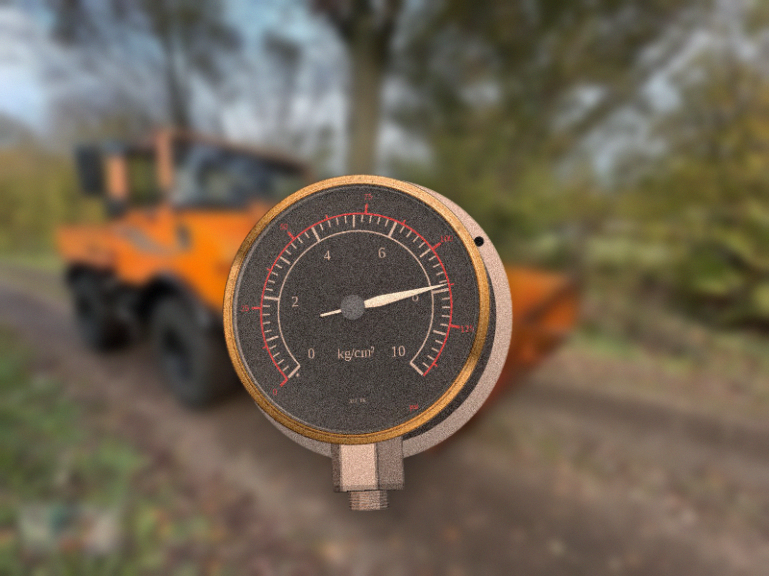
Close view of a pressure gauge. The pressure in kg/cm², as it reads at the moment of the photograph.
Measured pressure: 7.9 kg/cm²
